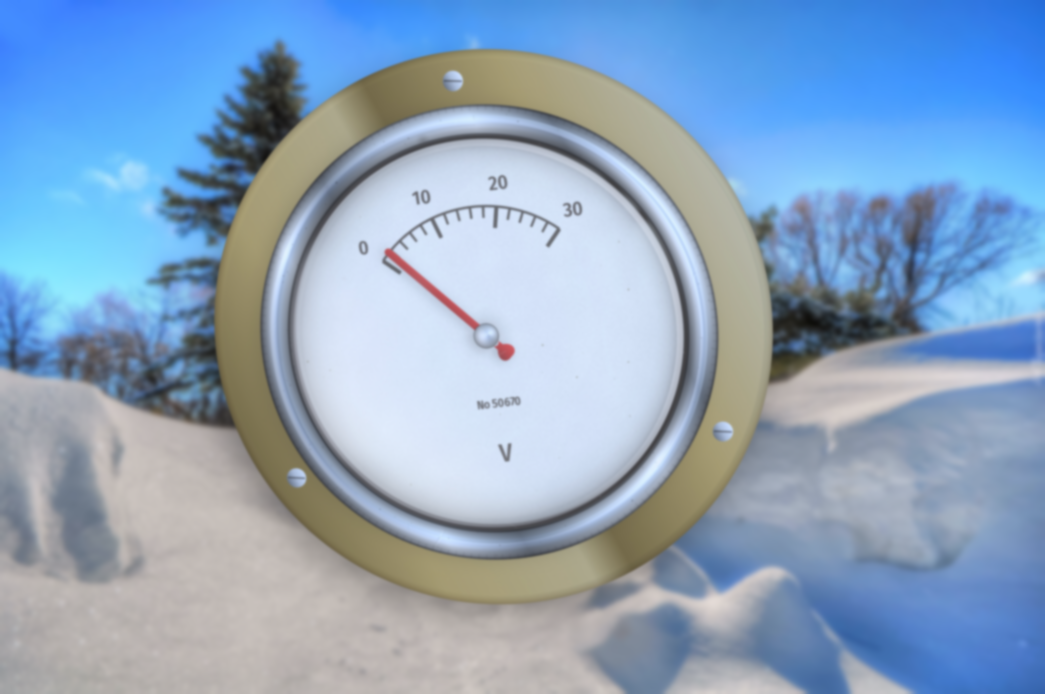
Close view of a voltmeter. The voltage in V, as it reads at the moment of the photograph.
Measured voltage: 2 V
